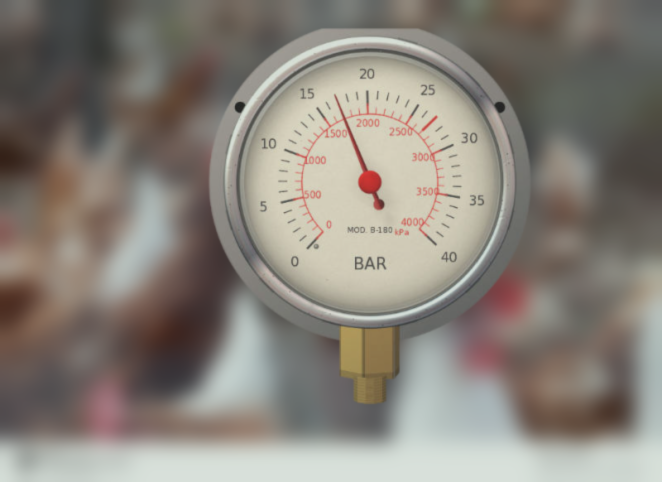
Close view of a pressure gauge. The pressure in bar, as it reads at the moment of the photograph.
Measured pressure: 17 bar
